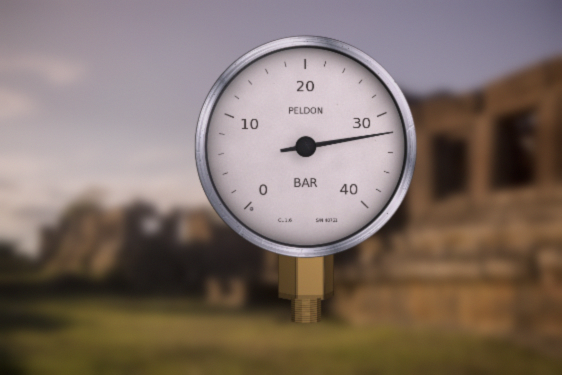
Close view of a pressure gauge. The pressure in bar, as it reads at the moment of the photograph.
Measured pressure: 32 bar
